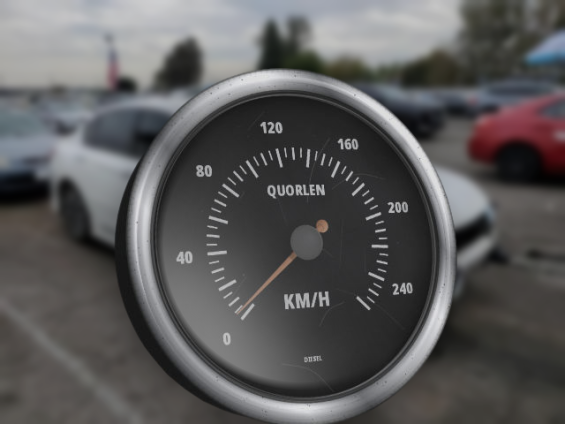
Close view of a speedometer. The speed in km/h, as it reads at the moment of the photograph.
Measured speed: 5 km/h
